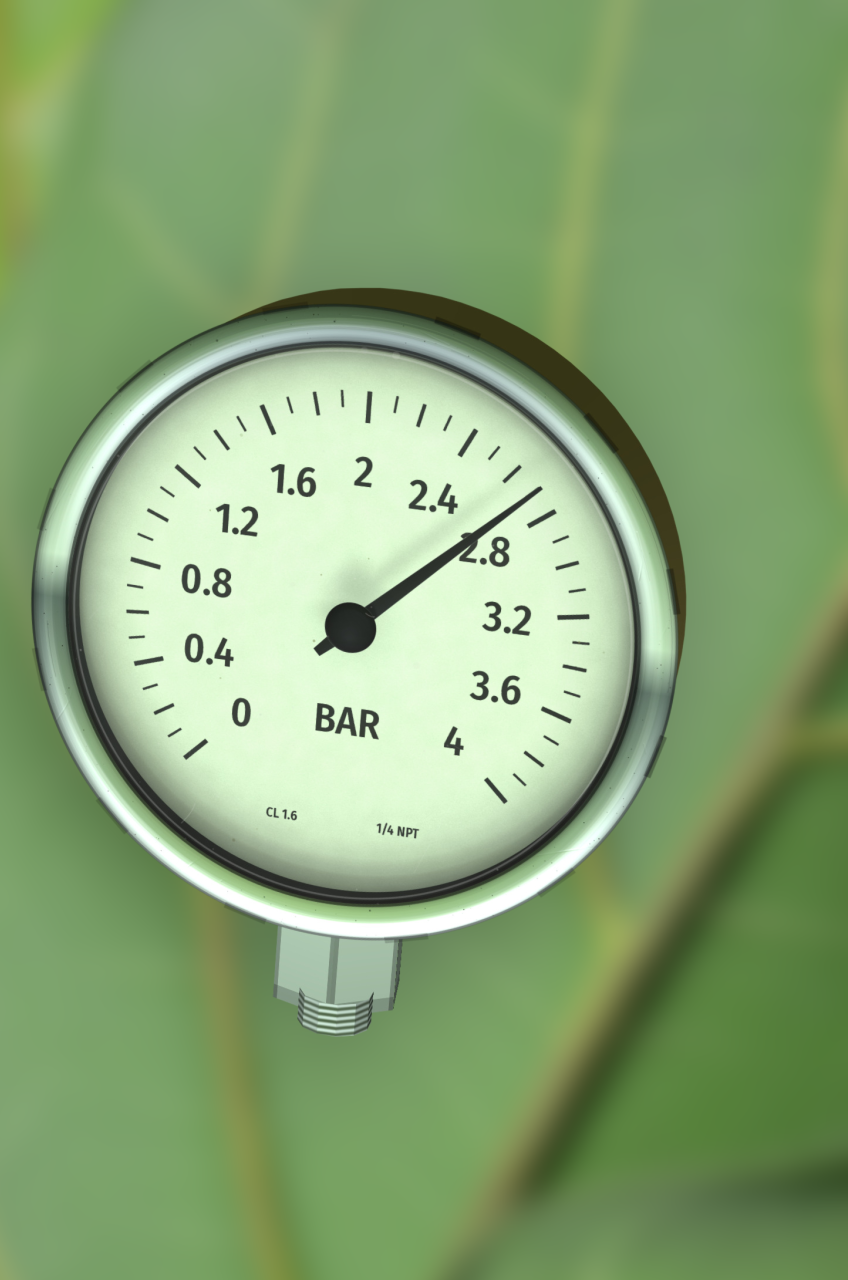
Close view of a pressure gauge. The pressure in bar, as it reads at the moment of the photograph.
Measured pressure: 2.7 bar
